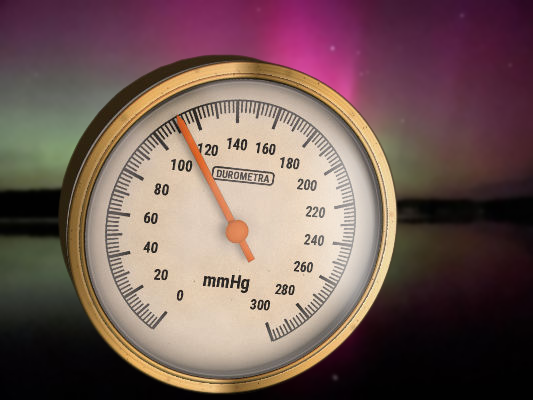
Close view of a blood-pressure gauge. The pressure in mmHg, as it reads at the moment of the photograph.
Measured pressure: 112 mmHg
